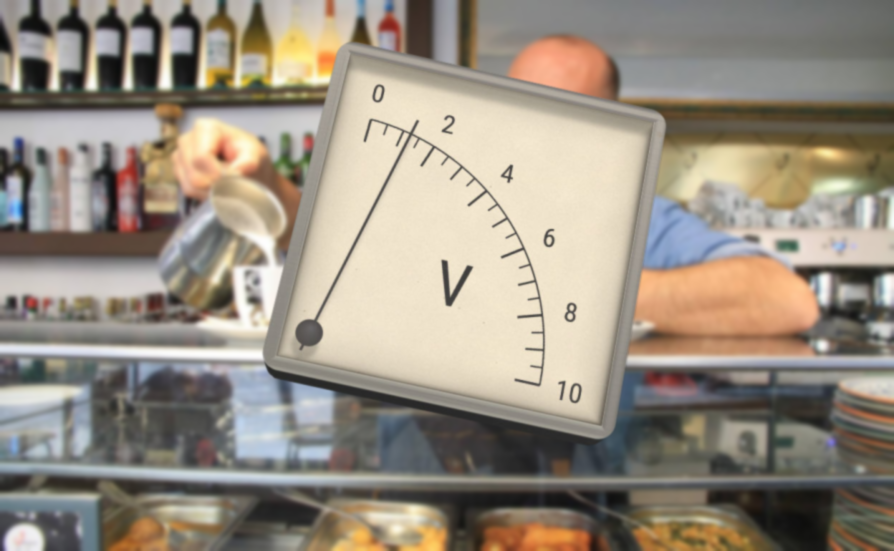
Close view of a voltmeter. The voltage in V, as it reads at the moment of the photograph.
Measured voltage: 1.25 V
